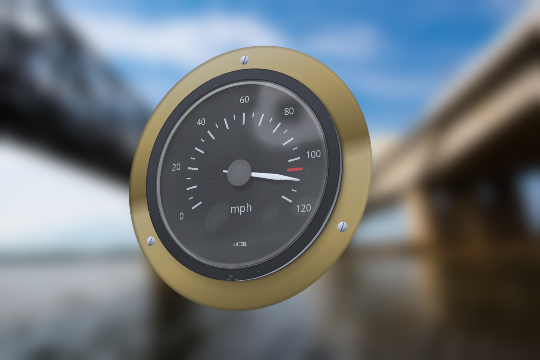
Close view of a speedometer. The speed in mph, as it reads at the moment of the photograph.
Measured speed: 110 mph
